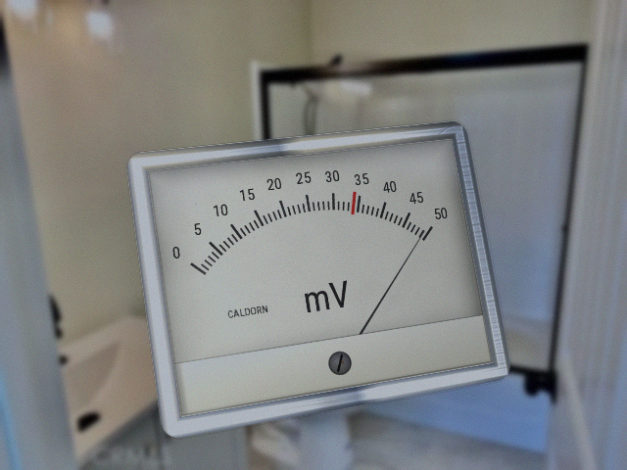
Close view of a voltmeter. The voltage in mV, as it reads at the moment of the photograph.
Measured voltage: 49 mV
